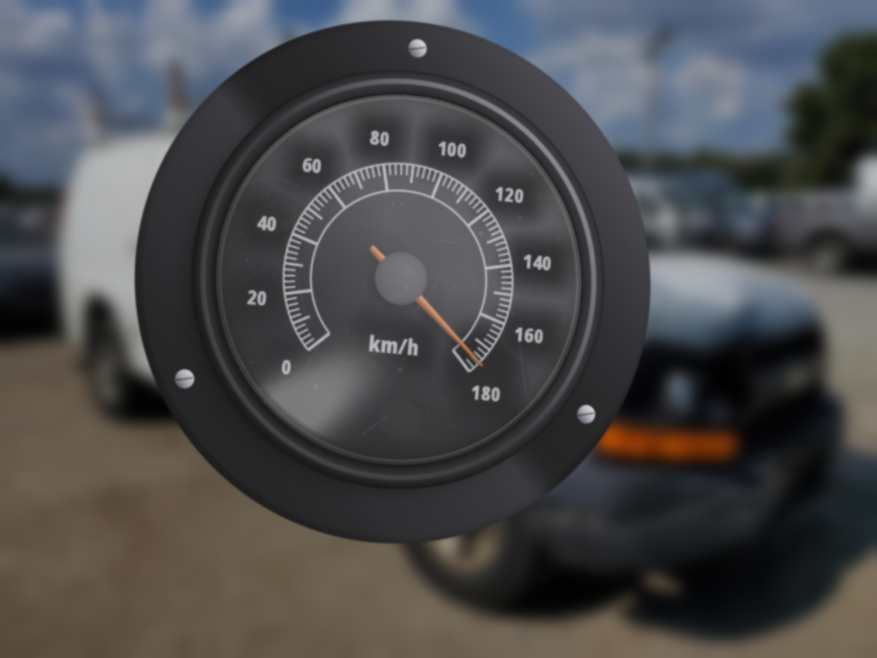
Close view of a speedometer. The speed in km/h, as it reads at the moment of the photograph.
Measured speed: 176 km/h
